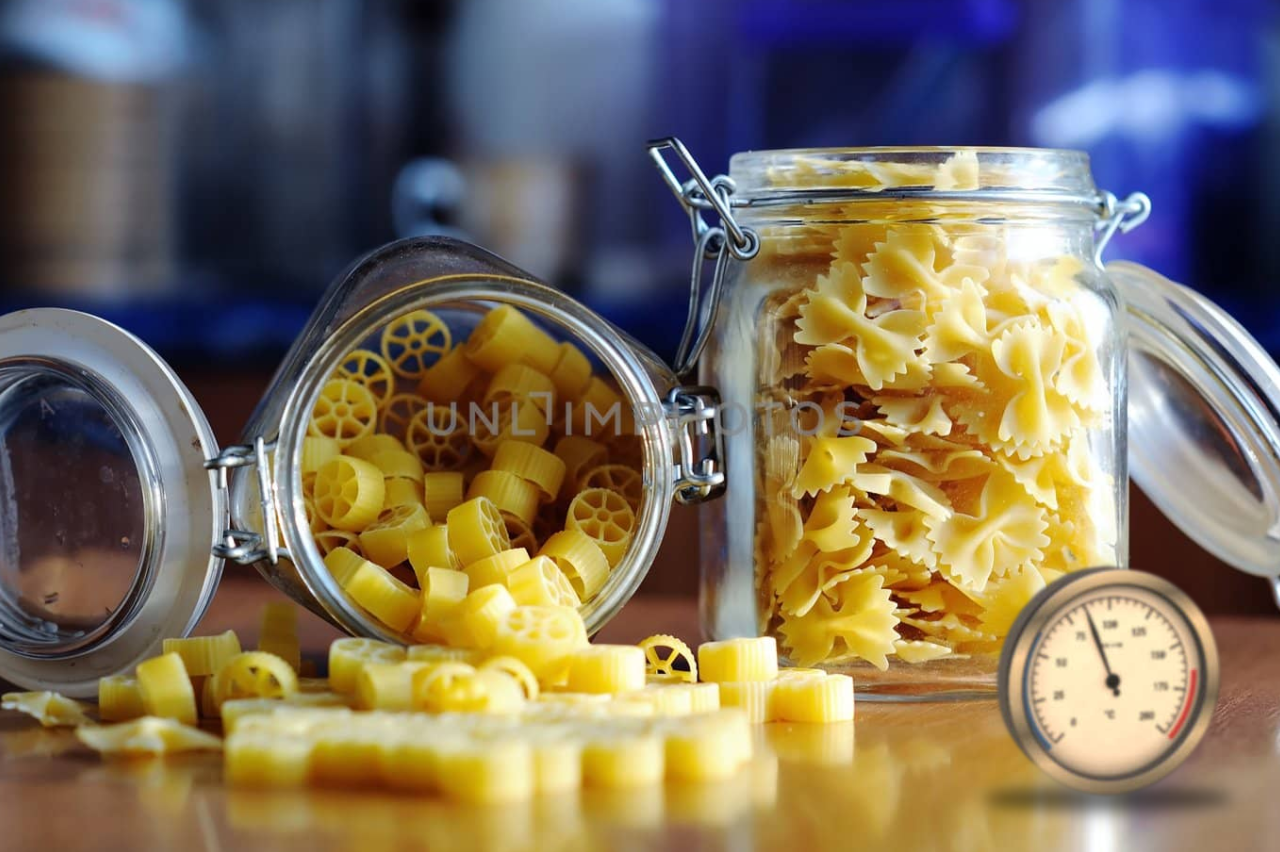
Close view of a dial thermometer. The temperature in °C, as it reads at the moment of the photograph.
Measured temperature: 85 °C
